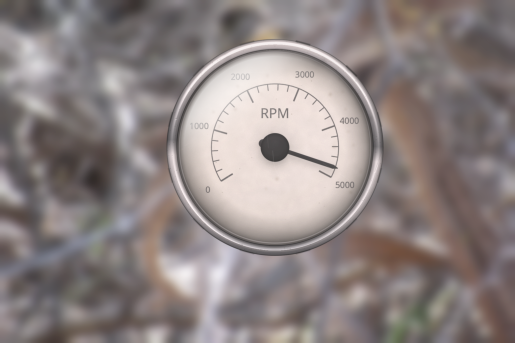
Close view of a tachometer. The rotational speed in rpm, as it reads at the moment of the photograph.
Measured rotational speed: 4800 rpm
